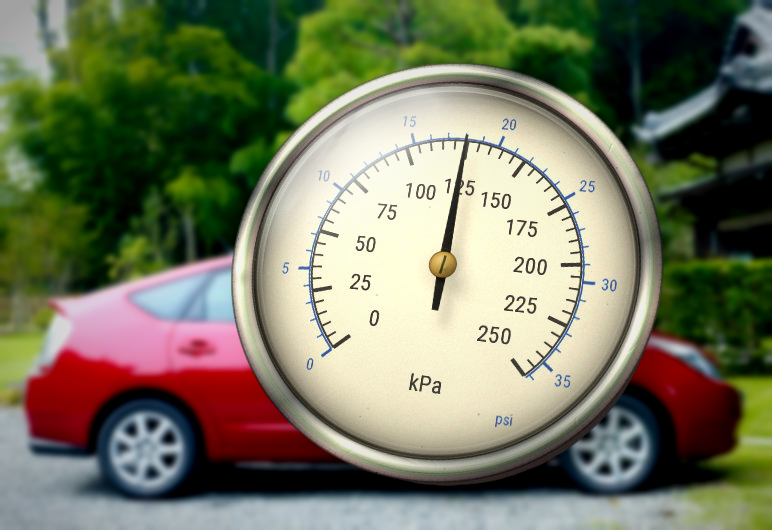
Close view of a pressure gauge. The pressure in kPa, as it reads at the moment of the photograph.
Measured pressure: 125 kPa
